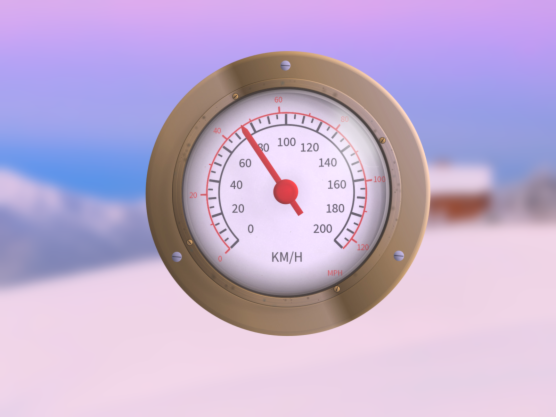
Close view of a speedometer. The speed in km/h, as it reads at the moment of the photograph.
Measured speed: 75 km/h
